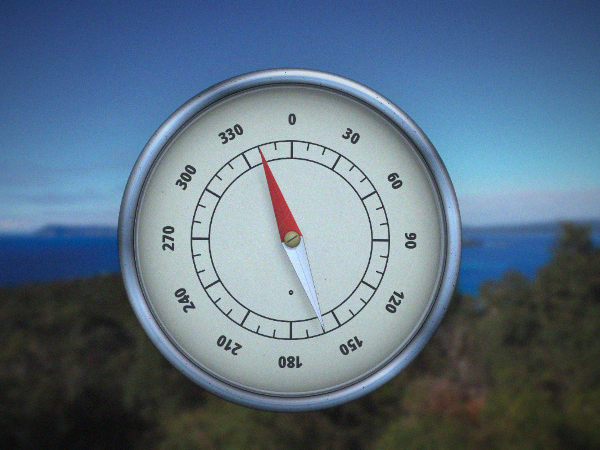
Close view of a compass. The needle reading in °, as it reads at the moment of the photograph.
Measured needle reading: 340 °
